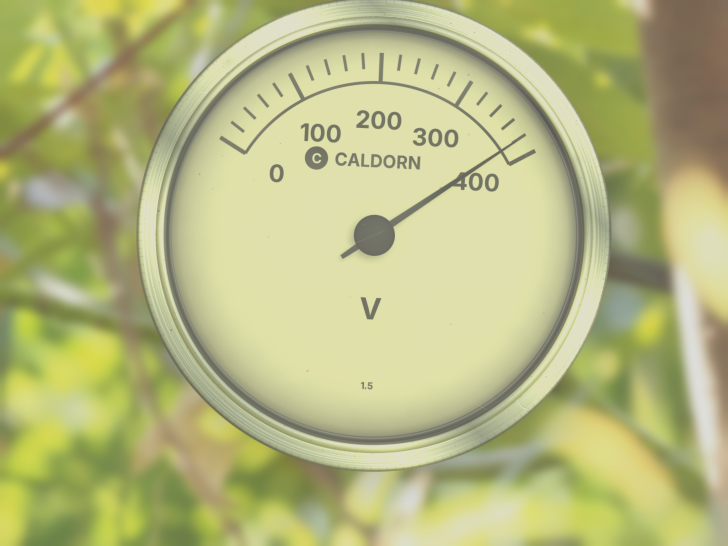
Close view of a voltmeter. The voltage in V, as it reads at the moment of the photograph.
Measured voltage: 380 V
